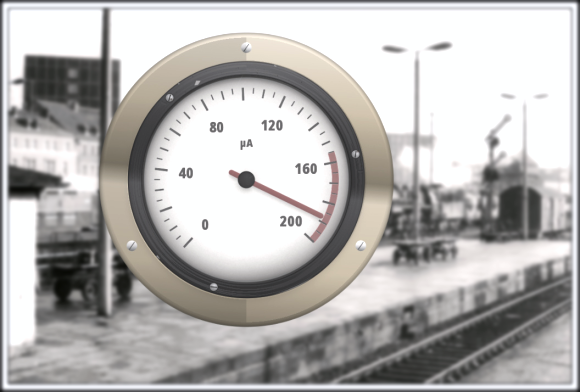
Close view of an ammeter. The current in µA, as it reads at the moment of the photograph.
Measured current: 187.5 µA
